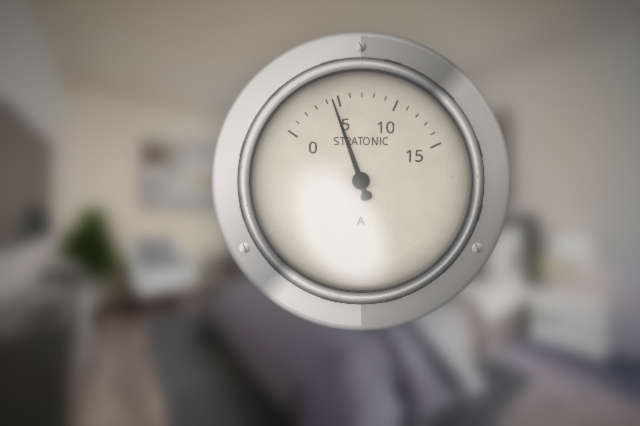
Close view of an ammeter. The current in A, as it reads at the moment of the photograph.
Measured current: 4.5 A
